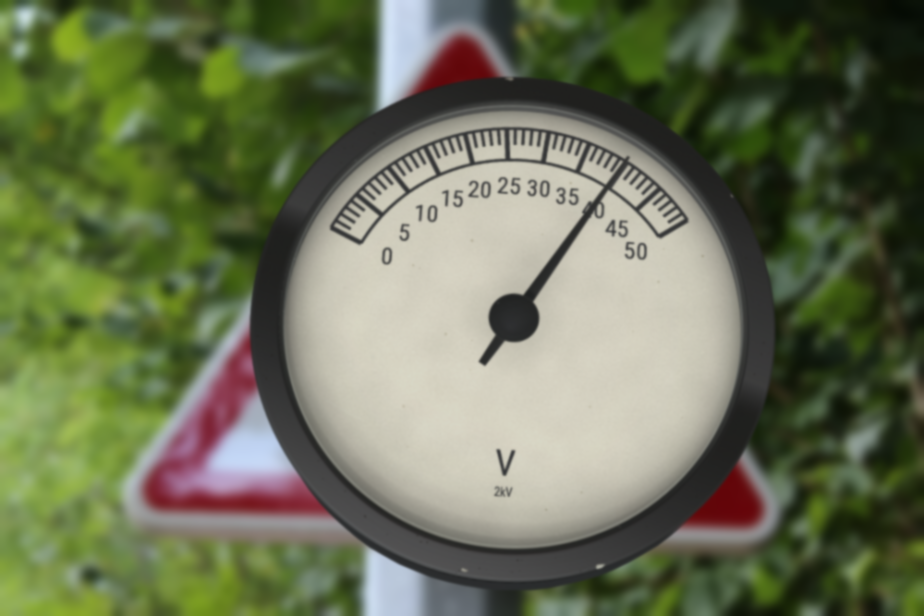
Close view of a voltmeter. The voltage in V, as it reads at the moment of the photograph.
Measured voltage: 40 V
